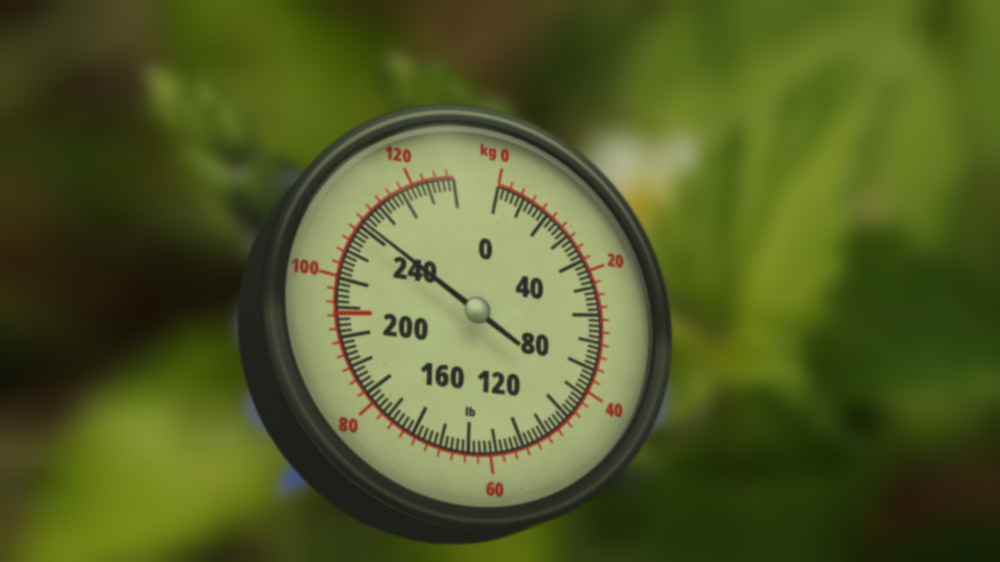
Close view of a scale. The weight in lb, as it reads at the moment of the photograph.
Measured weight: 240 lb
